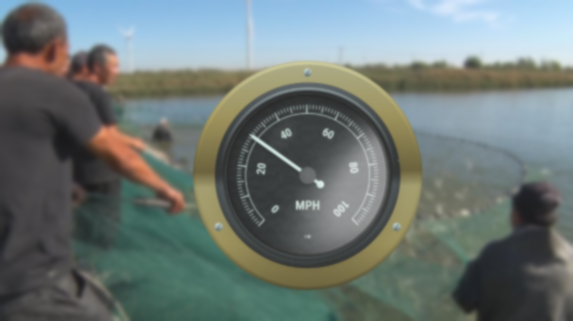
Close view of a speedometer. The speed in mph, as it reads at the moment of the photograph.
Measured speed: 30 mph
